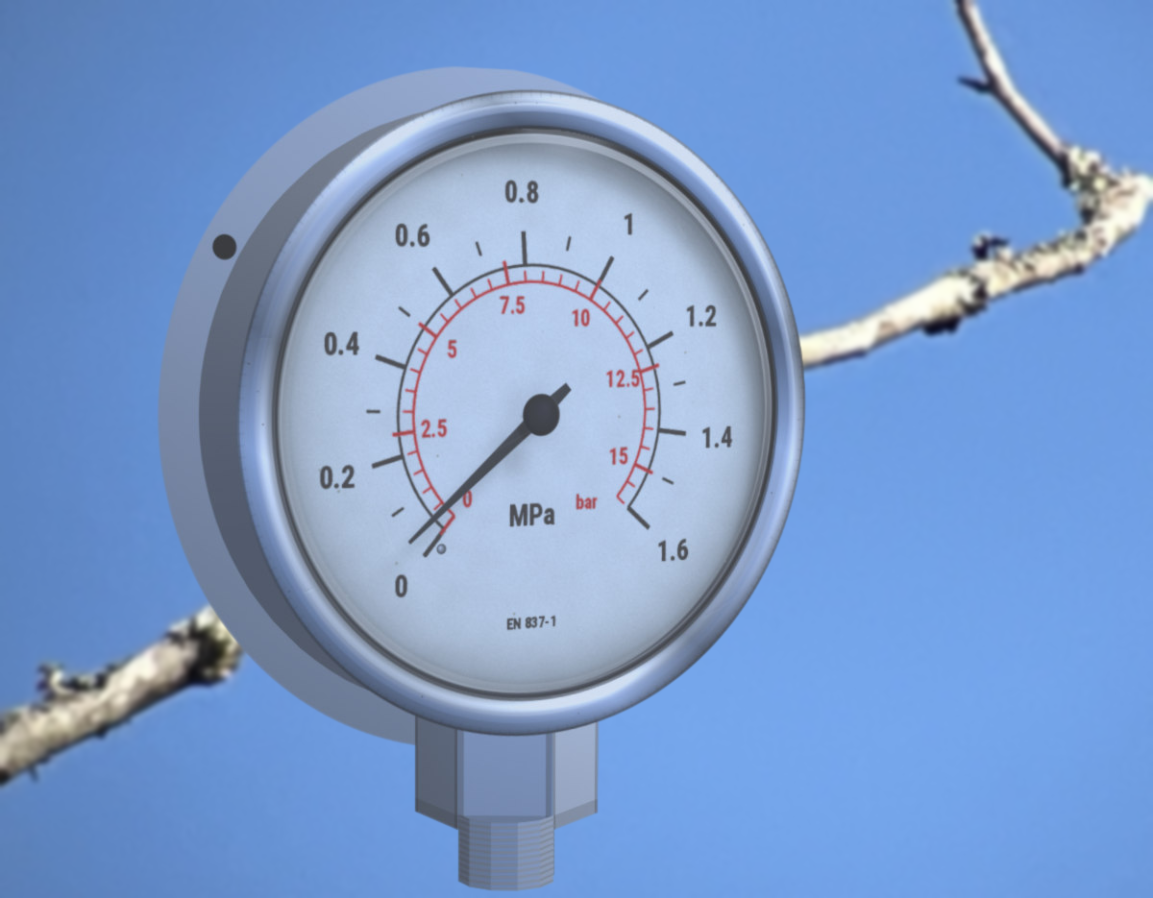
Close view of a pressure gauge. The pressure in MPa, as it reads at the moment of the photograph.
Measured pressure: 0.05 MPa
